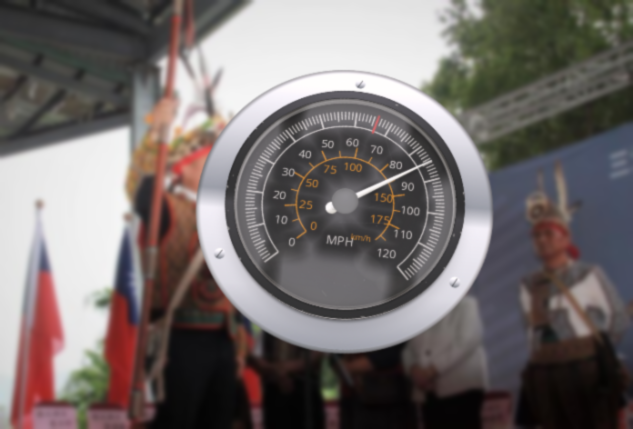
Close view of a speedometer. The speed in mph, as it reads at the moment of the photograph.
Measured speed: 85 mph
